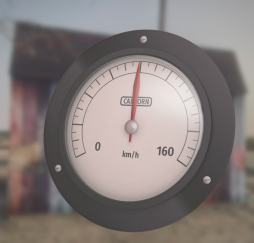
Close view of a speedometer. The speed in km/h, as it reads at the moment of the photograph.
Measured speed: 80 km/h
